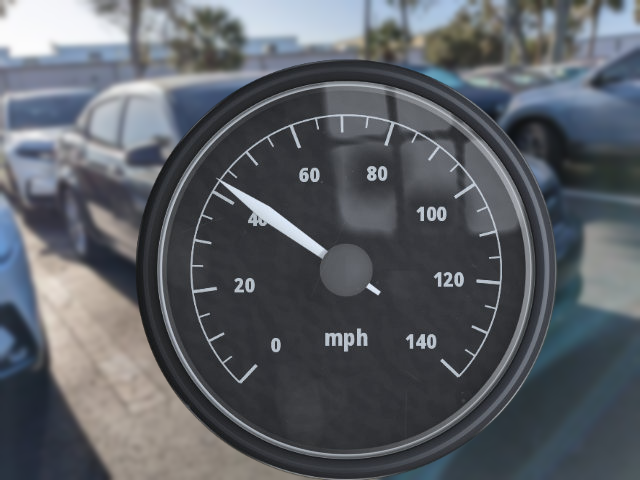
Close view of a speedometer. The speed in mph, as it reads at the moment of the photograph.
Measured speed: 42.5 mph
